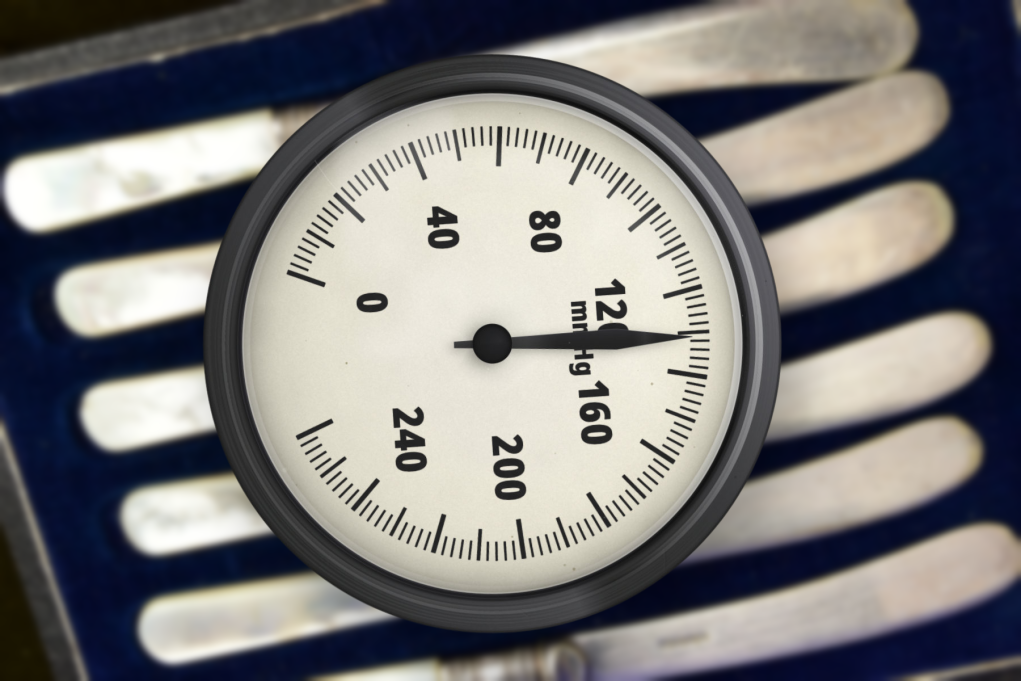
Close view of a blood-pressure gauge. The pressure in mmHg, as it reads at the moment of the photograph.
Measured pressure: 131 mmHg
